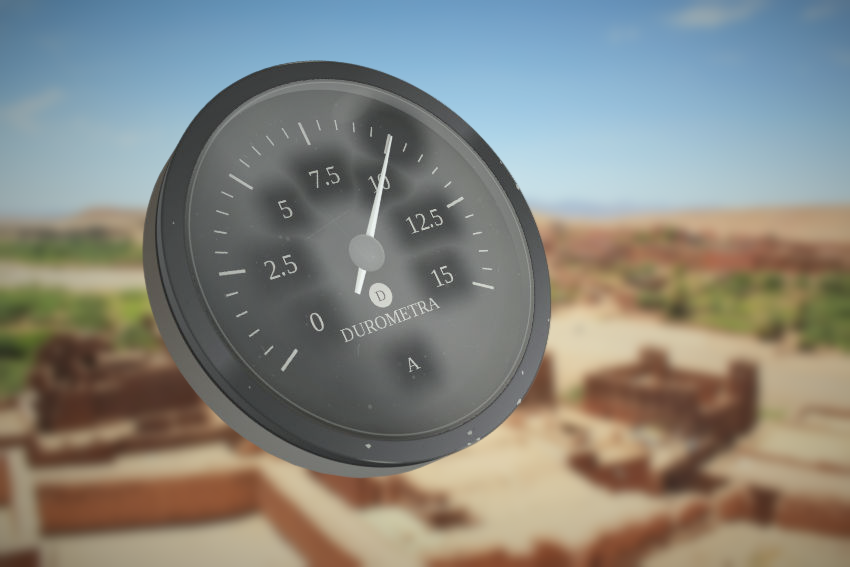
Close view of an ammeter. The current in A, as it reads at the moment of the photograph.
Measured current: 10 A
